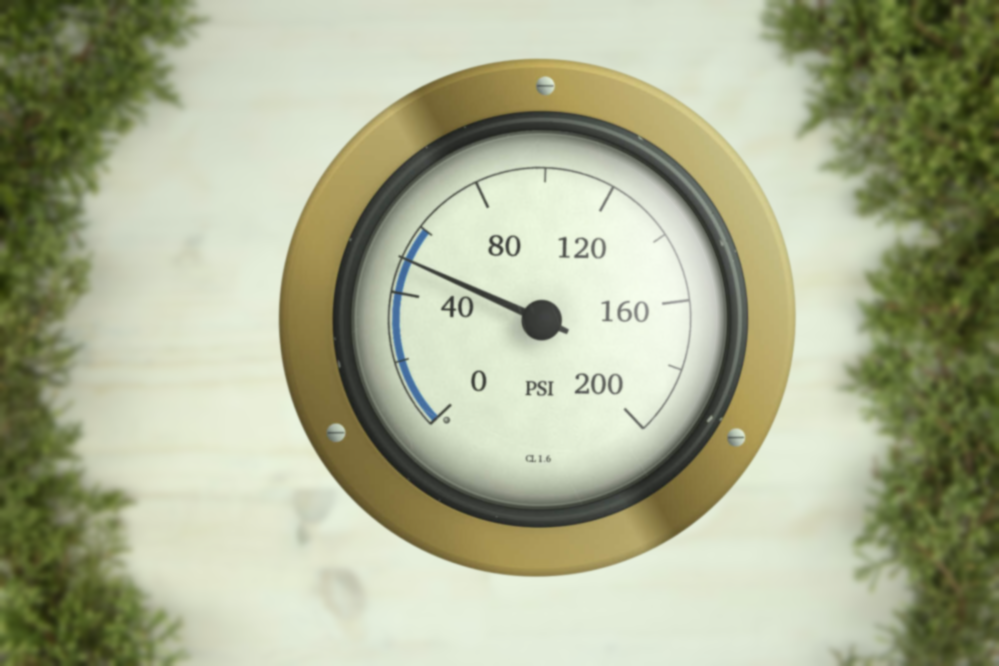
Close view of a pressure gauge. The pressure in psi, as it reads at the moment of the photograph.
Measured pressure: 50 psi
